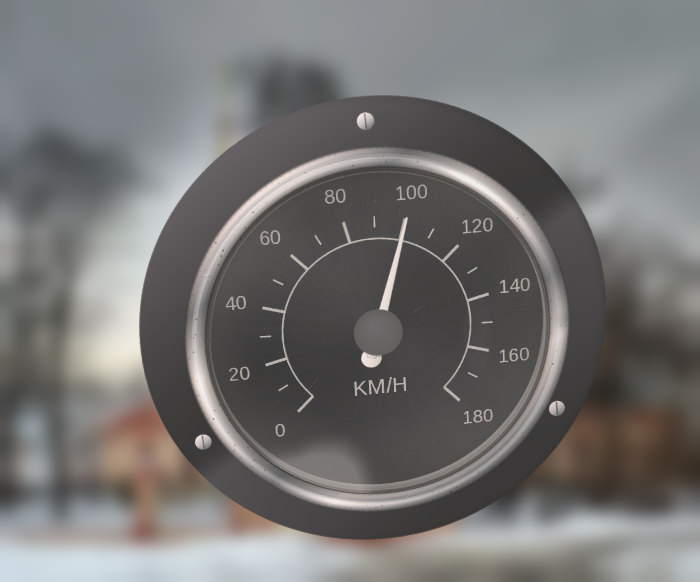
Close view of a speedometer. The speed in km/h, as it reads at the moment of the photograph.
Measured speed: 100 km/h
